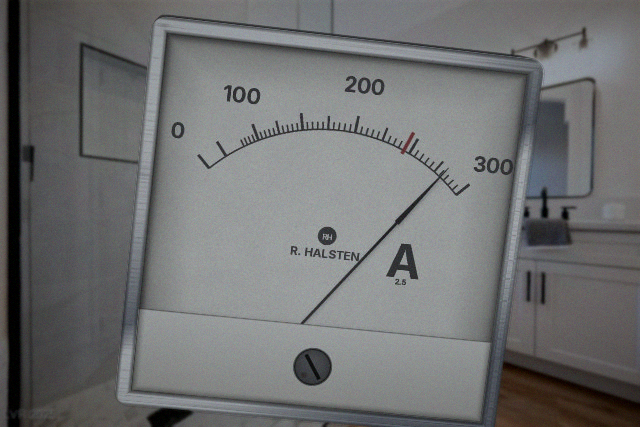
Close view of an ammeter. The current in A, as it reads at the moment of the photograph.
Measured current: 280 A
